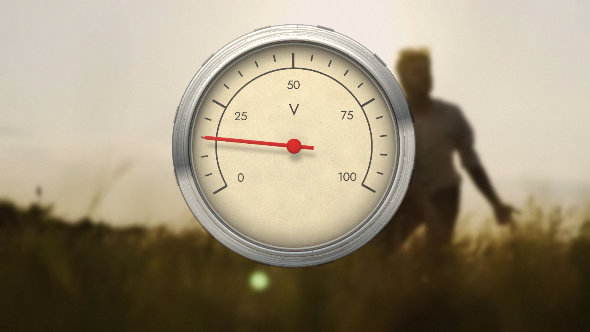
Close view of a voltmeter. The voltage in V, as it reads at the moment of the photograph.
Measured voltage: 15 V
